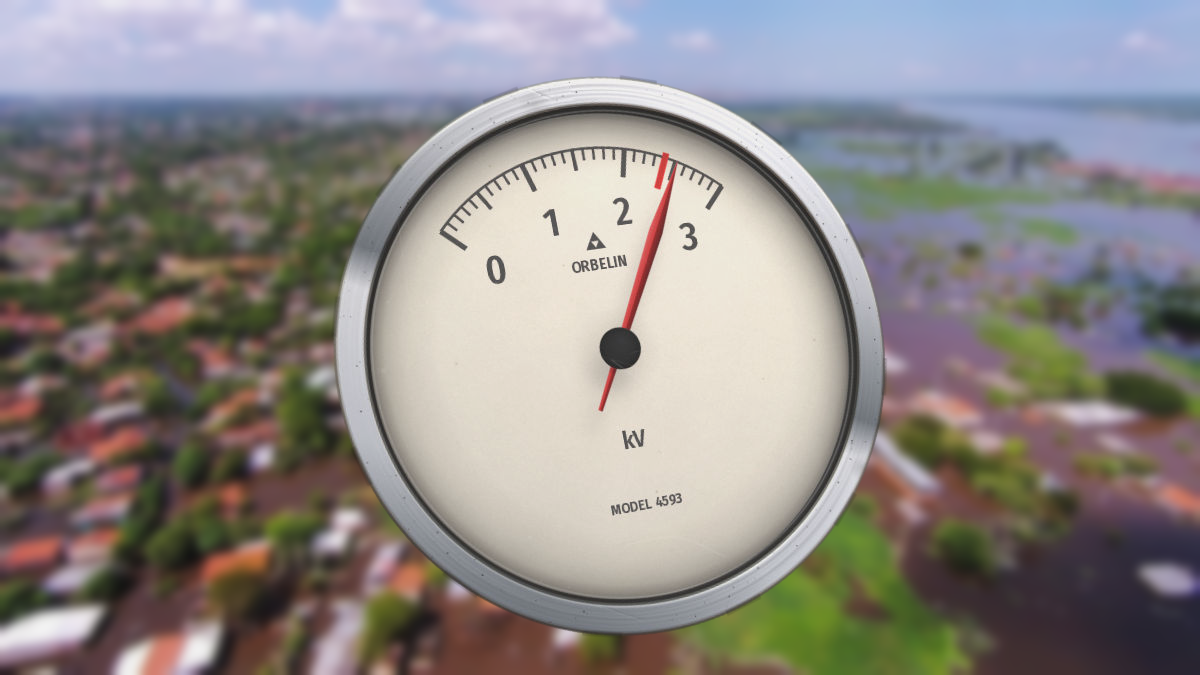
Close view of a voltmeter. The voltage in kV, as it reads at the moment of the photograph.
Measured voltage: 2.5 kV
